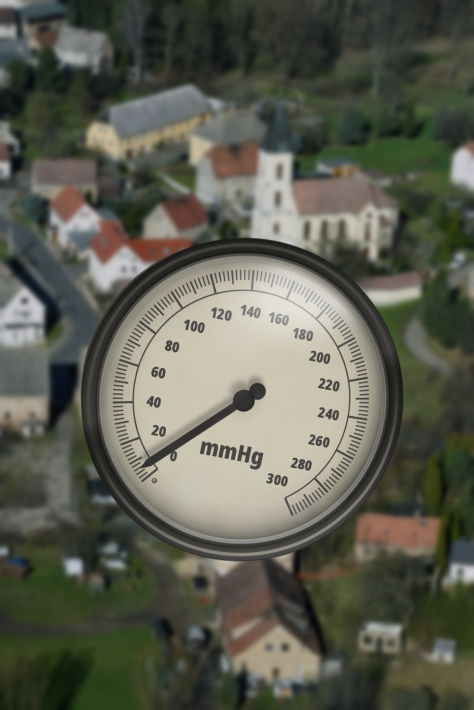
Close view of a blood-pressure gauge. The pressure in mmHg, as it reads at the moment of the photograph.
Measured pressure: 6 mmHg
